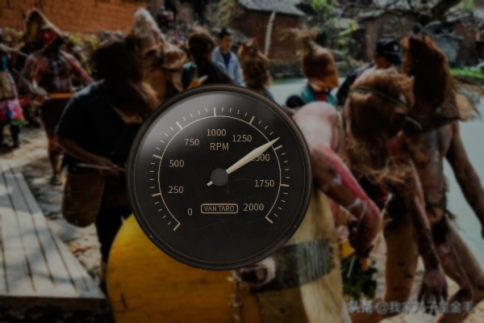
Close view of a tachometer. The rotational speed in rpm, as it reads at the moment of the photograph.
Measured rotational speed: 1450 rpm
